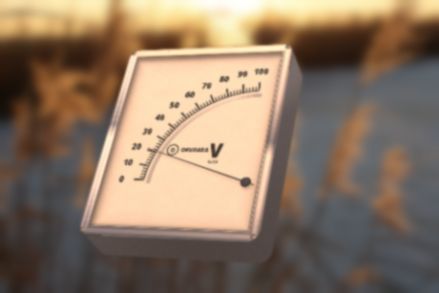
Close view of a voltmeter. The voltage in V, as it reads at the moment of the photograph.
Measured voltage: 20 V
